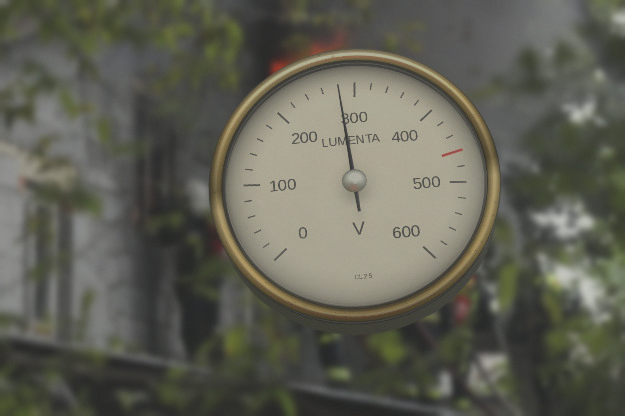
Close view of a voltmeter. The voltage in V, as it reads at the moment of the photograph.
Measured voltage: 280 V
